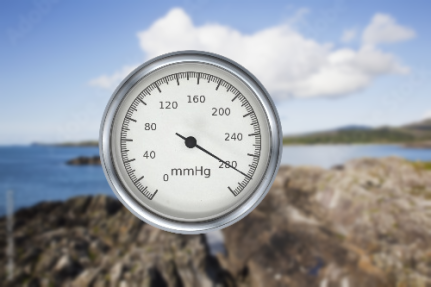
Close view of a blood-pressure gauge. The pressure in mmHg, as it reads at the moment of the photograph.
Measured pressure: 280 mmHg
